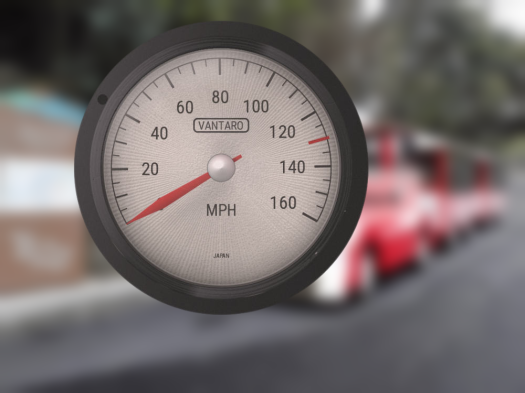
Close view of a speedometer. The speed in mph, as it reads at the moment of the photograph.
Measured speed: 0 mph
